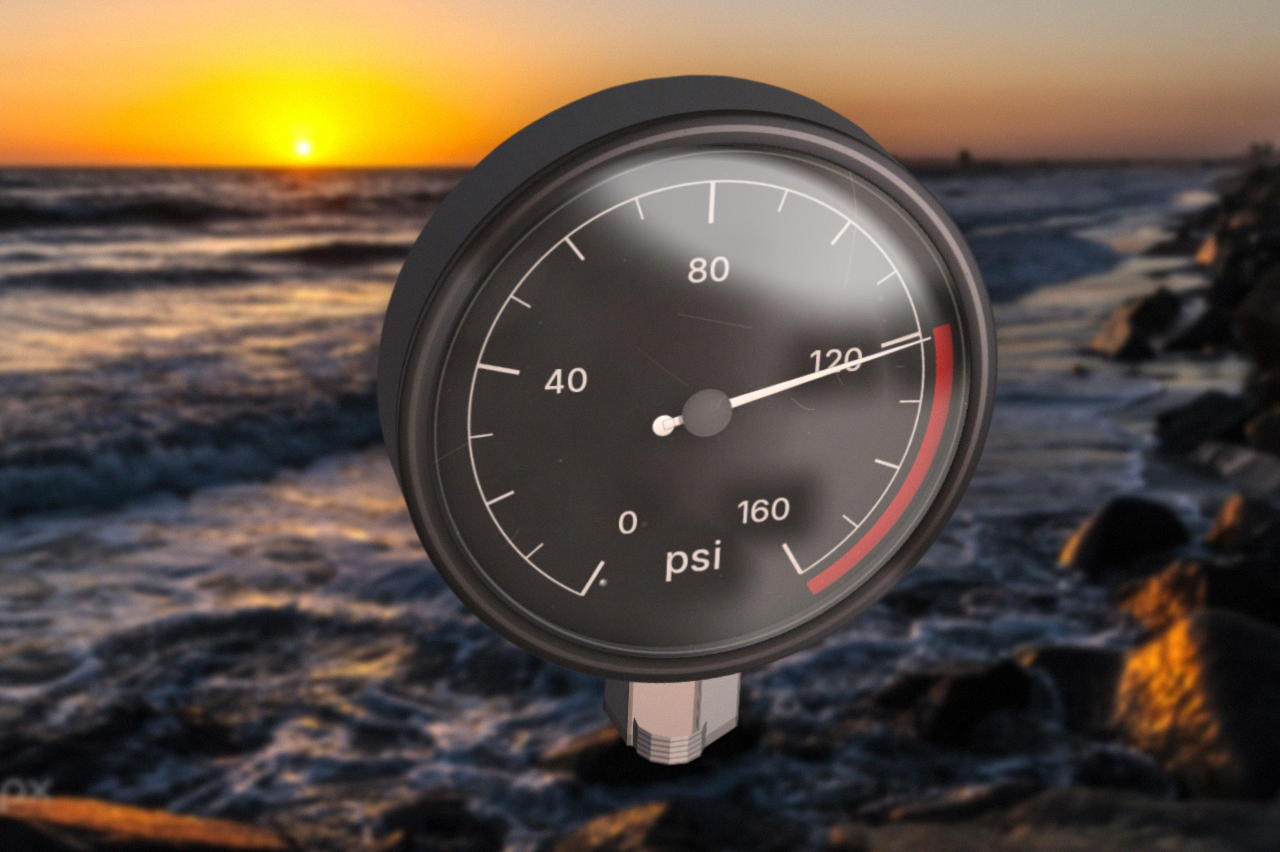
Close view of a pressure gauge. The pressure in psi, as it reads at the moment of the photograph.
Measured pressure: 120 psi
